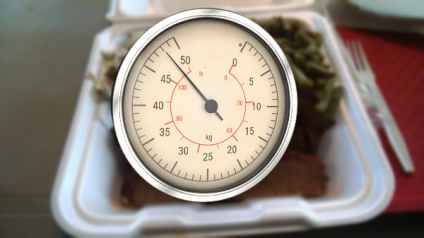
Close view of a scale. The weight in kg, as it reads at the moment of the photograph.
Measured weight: 48 kg
